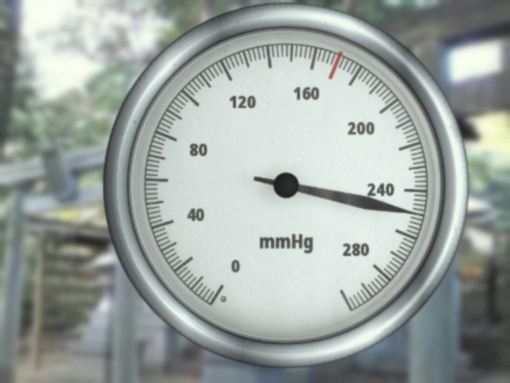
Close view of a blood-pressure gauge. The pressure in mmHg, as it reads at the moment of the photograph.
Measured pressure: 250 mmHg
